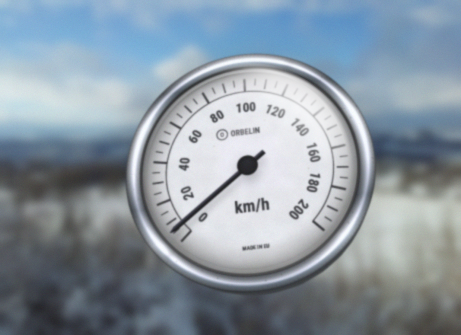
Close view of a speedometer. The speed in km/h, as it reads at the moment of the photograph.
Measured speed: 5 km/h
